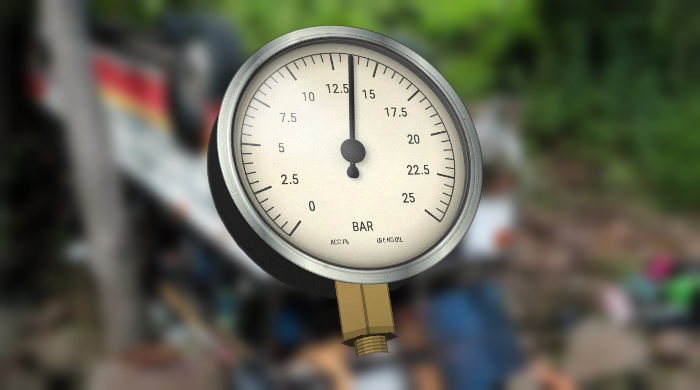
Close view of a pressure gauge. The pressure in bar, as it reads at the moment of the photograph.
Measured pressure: 13.5 bar
